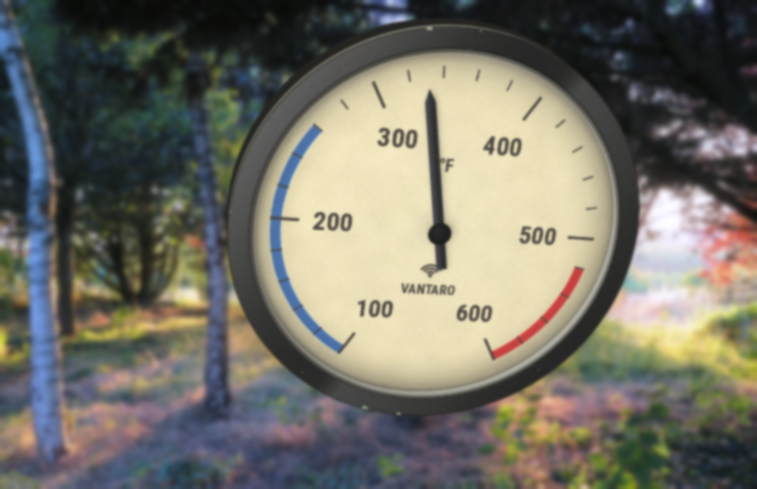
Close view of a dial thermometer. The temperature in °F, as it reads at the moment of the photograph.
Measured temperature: 330 °F
